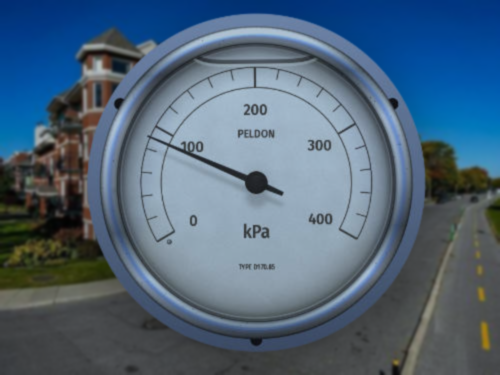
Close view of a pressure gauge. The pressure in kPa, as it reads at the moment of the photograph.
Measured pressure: 90 kPa
